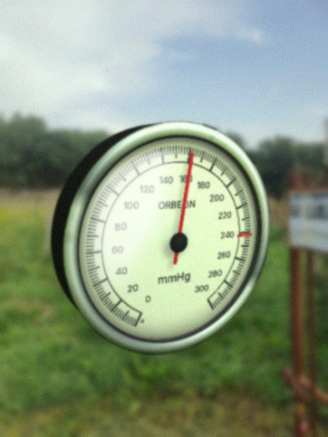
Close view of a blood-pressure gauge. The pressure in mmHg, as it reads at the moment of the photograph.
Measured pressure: 160 mmHg
